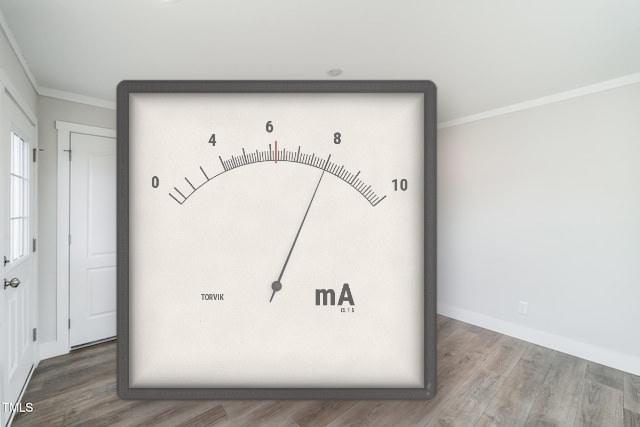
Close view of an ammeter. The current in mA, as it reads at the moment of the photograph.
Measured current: 8 mA
